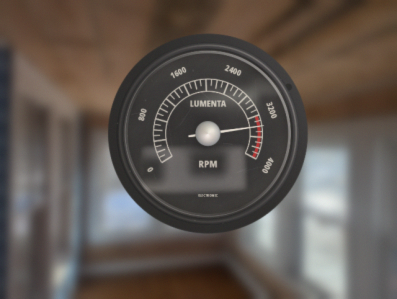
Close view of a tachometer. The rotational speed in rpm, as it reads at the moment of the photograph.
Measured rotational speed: 3400 rpm
